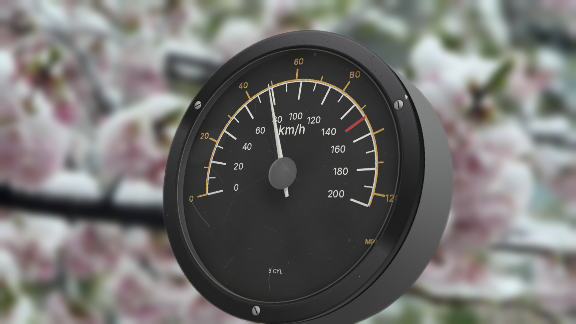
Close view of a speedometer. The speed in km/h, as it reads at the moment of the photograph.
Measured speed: 80 km/h
